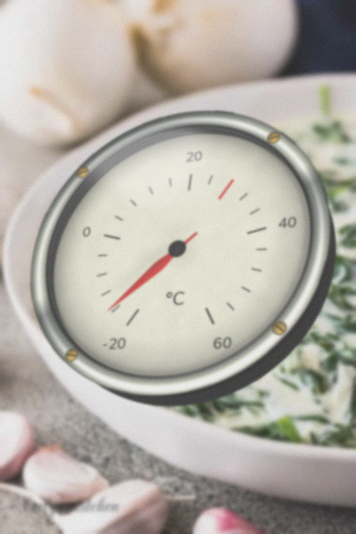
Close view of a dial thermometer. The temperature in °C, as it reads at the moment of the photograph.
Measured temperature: -16 °C
